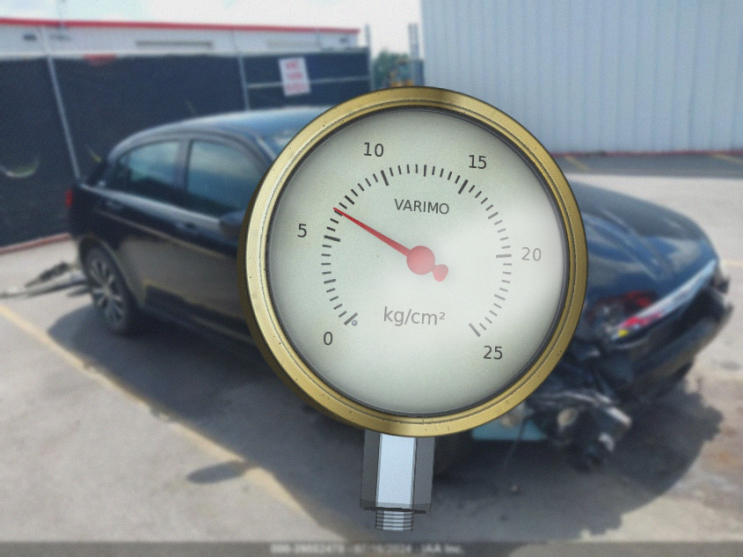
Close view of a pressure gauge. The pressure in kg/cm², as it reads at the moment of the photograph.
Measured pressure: 6.5 kg/cm²
